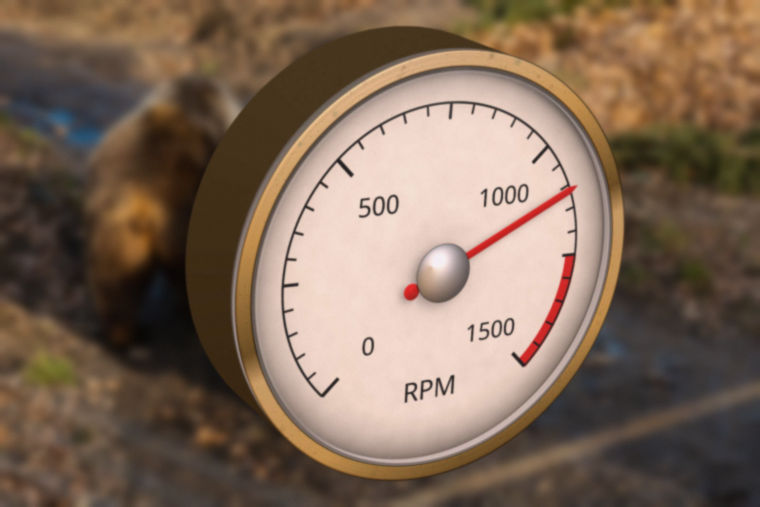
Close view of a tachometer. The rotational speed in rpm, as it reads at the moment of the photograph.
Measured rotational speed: 1100 rpm
